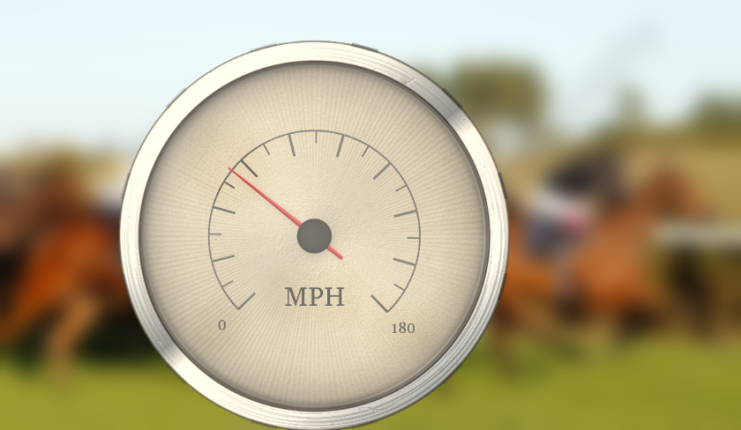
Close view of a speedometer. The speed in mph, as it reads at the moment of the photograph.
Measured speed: 55 mph
